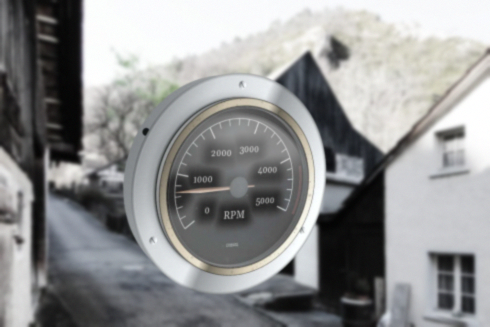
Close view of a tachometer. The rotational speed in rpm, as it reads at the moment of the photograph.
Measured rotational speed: 700 rpm
